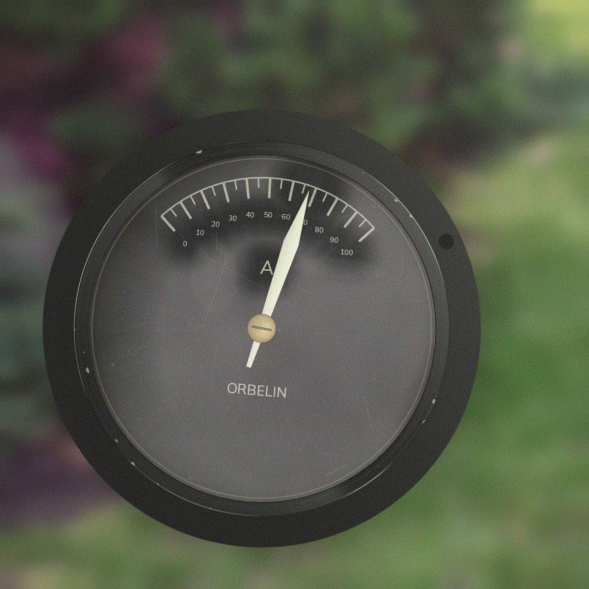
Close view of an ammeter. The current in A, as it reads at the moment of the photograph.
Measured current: 67.5 A
